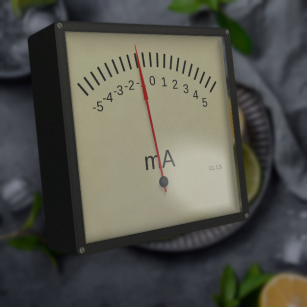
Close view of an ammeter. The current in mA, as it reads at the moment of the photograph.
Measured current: -1 mA
